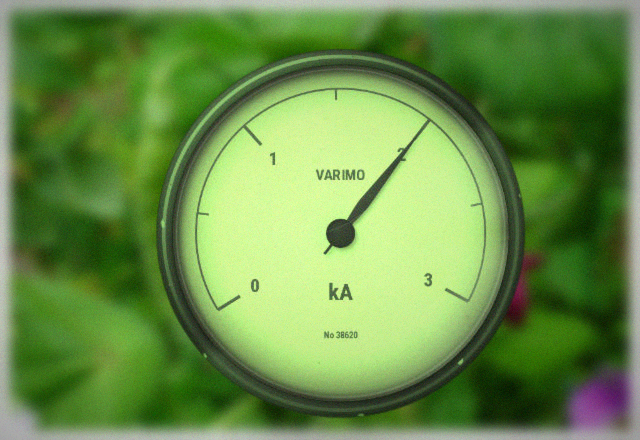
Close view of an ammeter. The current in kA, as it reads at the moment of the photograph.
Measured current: 2 kA
